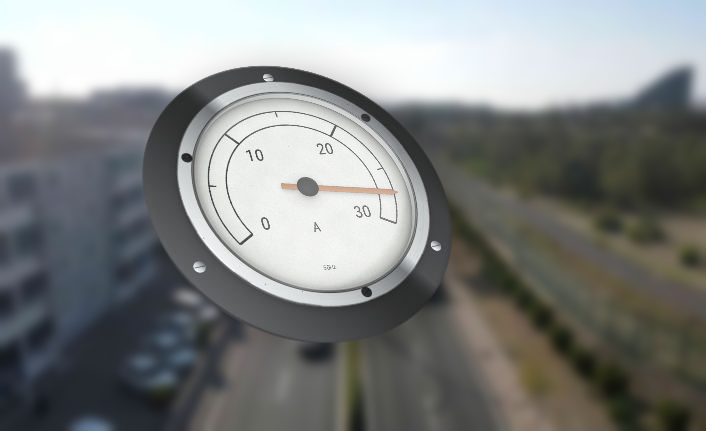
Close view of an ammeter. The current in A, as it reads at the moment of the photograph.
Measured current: 27.5 A
